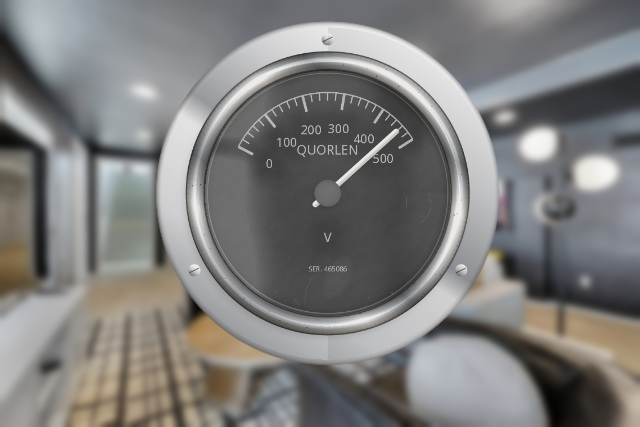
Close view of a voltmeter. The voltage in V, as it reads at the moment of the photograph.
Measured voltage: 460 V
